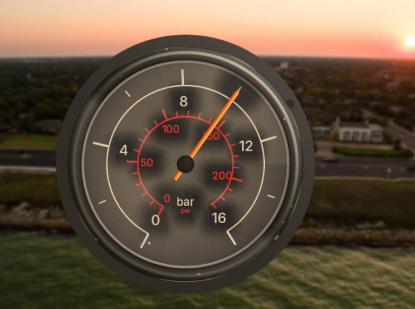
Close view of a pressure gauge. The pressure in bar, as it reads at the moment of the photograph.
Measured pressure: 10 bar
